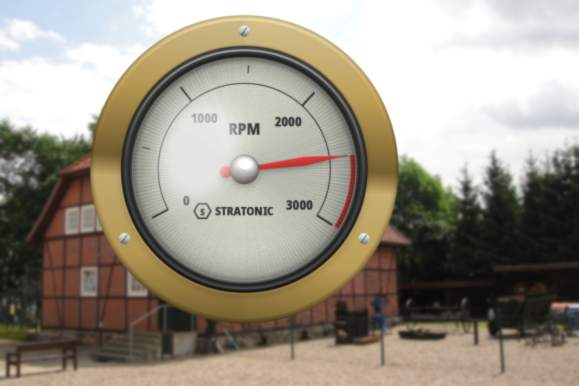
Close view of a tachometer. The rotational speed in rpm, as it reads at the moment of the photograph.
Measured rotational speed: 2500 rpm
